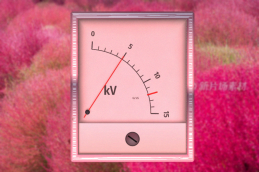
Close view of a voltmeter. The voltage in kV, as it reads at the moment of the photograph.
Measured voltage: 5 kV
